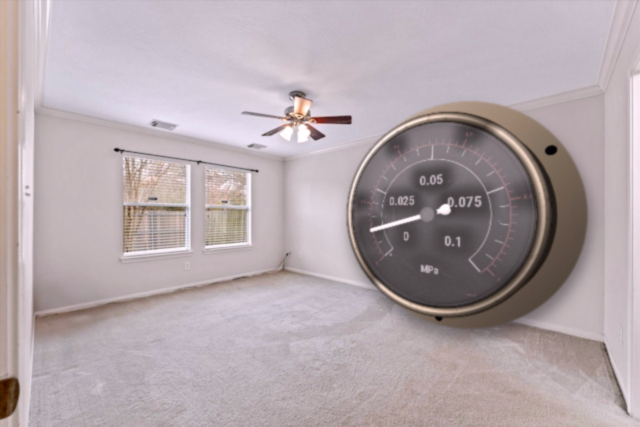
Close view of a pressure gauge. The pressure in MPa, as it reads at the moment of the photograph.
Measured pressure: 0.01 MPa
